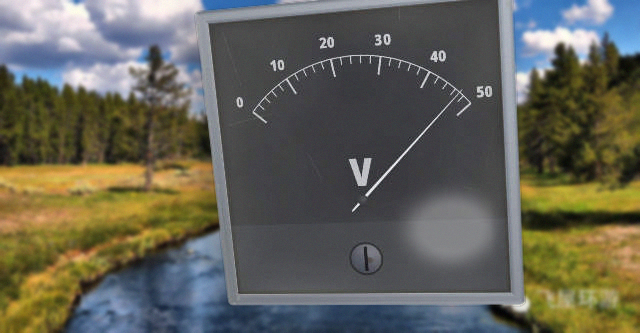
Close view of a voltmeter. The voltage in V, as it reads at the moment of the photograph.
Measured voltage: 47 V
